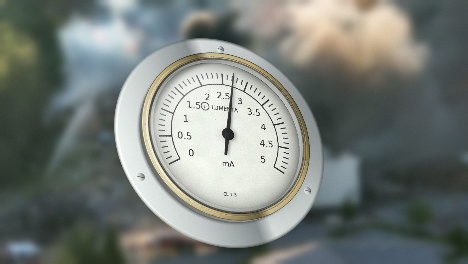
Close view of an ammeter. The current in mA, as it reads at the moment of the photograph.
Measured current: 2.7 mA
